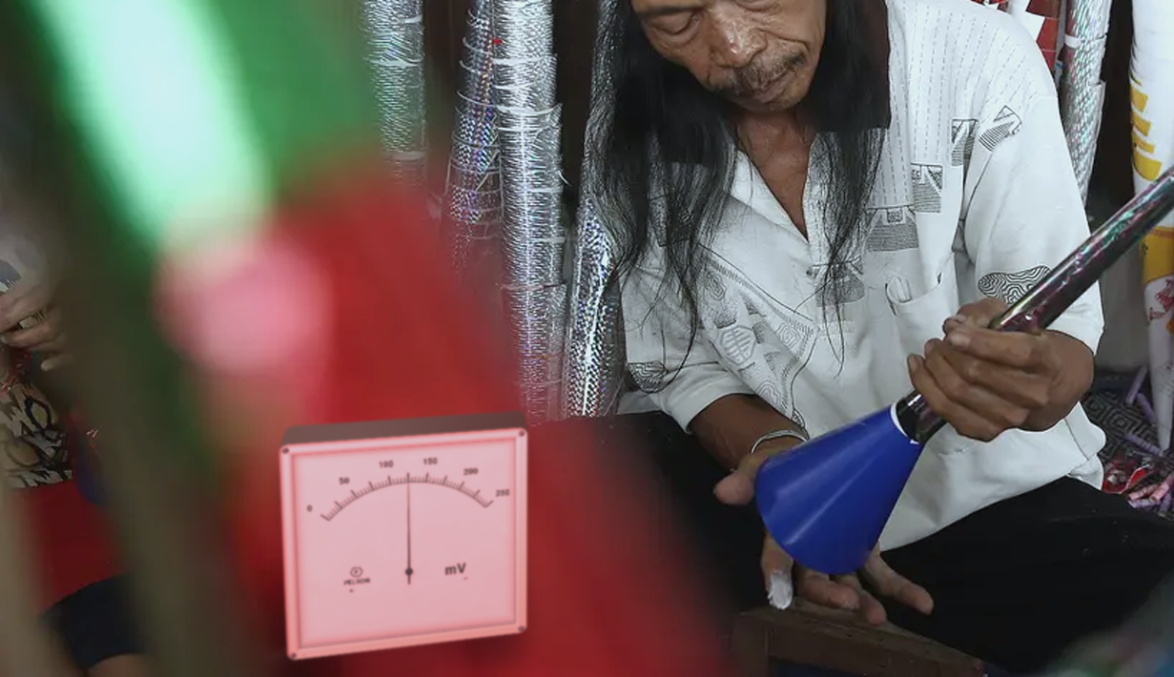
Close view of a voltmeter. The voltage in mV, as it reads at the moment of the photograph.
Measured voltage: 125 mV
